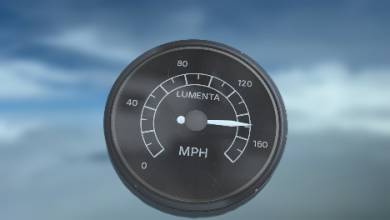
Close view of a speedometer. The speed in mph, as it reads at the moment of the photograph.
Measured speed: 150 mph
